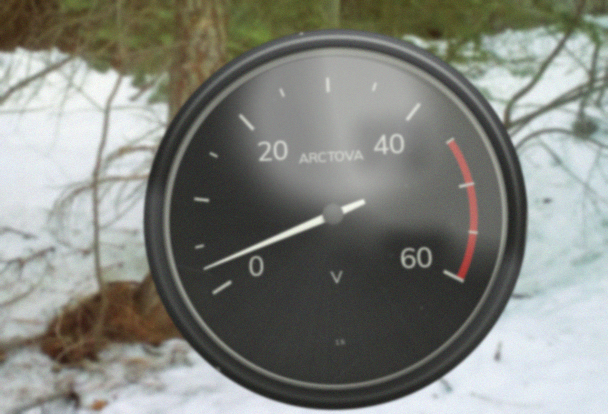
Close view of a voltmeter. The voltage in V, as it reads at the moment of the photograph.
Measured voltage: 2.5 V
